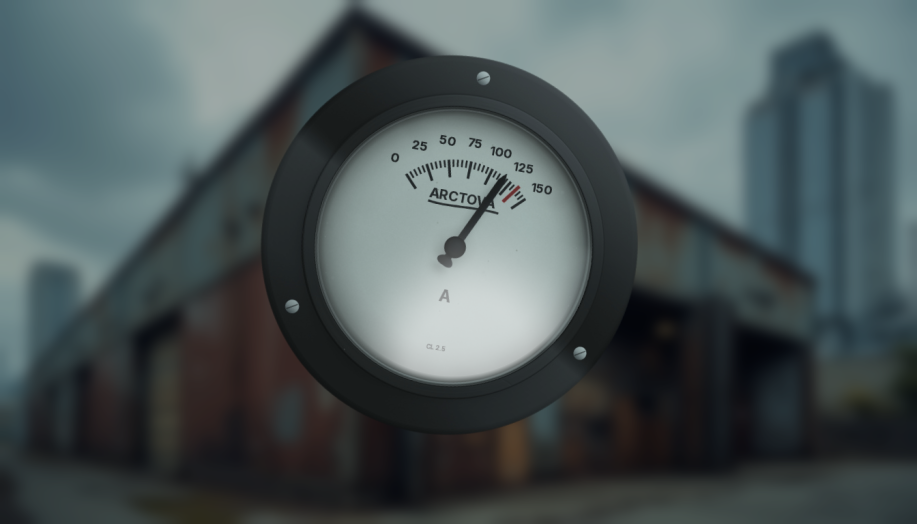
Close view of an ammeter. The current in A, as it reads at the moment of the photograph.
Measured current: 115 A
